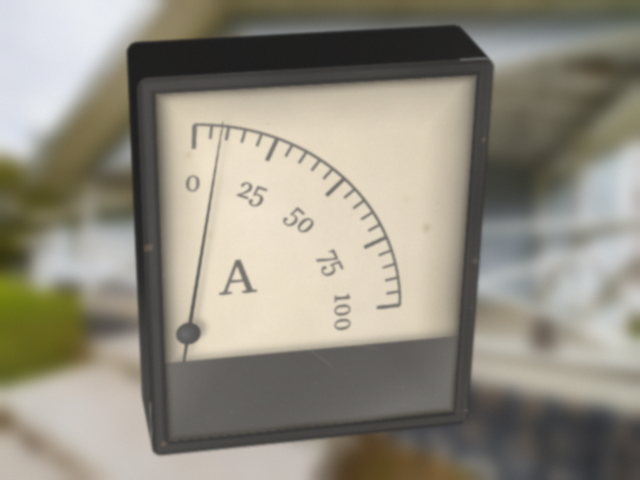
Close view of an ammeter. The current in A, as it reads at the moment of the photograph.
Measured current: 7.5 A
